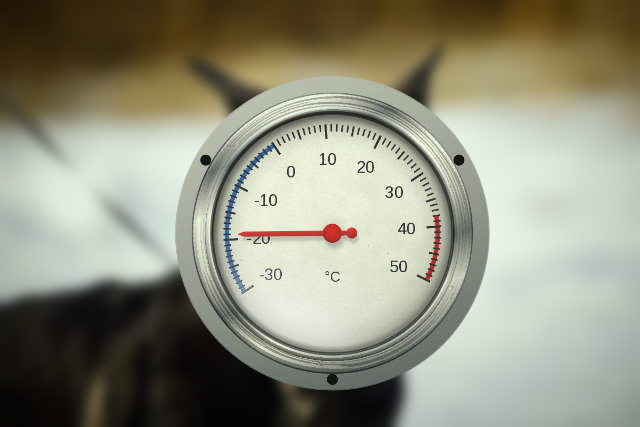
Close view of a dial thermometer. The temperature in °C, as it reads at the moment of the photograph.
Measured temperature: -19 °C
